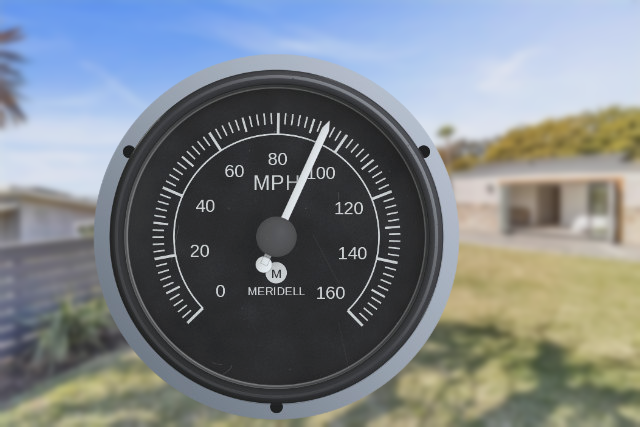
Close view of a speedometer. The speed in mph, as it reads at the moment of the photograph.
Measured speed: 94 mph
